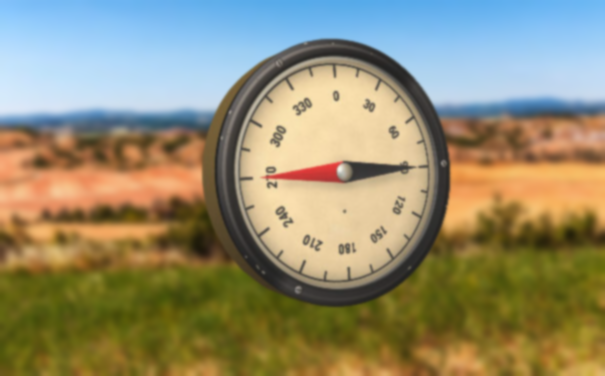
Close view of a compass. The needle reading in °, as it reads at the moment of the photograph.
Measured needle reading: 270 °
